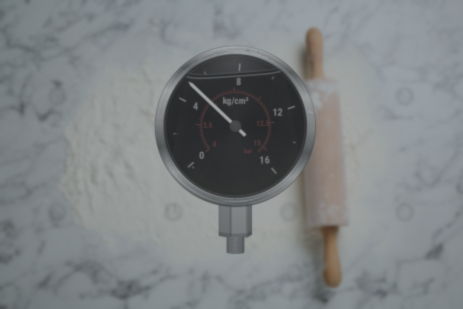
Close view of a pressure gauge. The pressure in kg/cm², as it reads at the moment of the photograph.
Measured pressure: 5 kg/cm²
